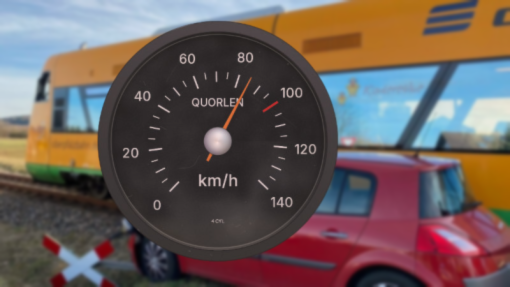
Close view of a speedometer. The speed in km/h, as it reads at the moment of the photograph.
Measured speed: 85 km/h
